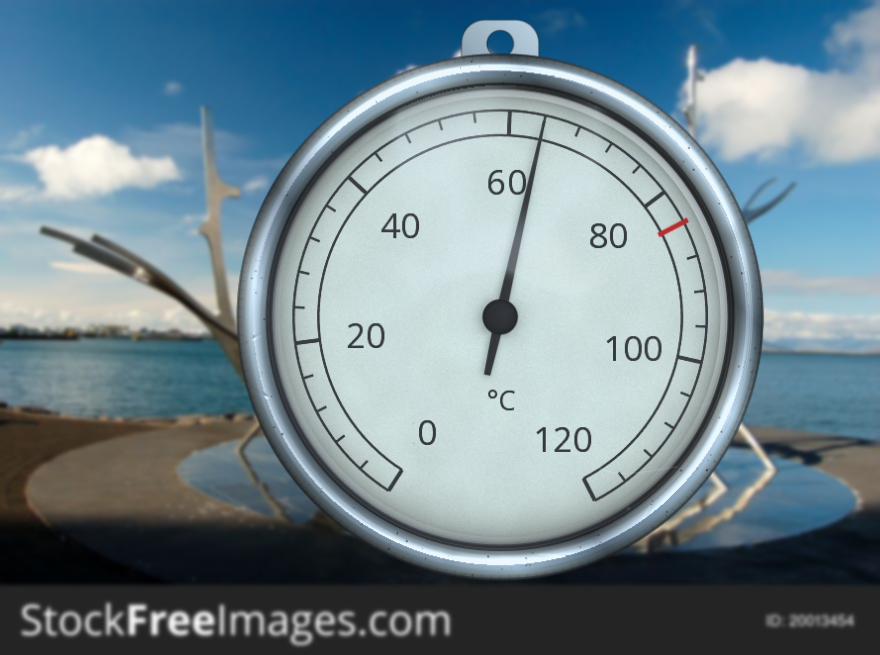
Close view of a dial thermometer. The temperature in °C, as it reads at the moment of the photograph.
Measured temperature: 64 °C
